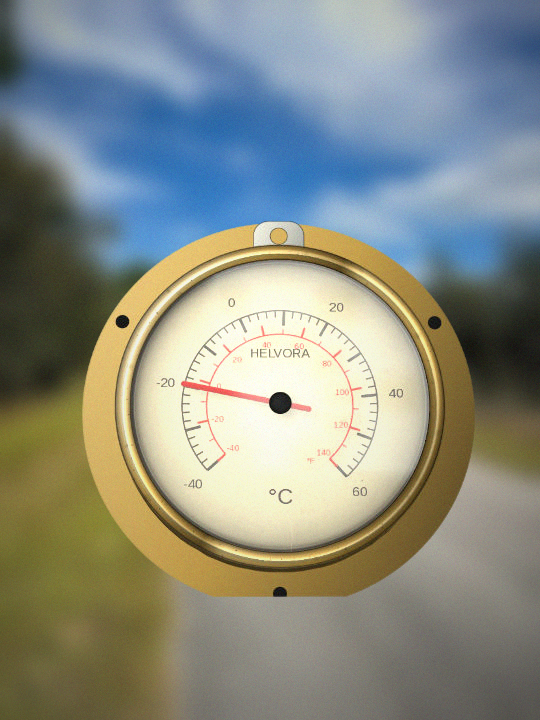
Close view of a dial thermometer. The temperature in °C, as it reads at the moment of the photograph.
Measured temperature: -20 °C
